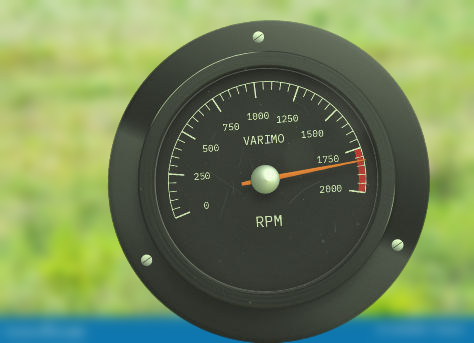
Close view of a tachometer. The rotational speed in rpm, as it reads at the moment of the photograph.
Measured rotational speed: 1825 rpm
